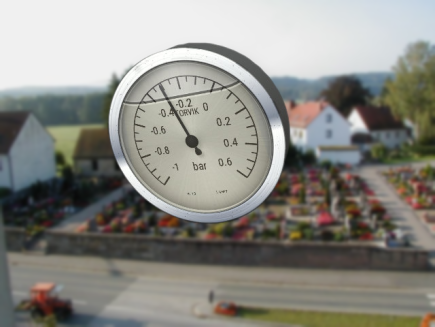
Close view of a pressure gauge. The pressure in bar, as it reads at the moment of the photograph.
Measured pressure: -0.3 bar
